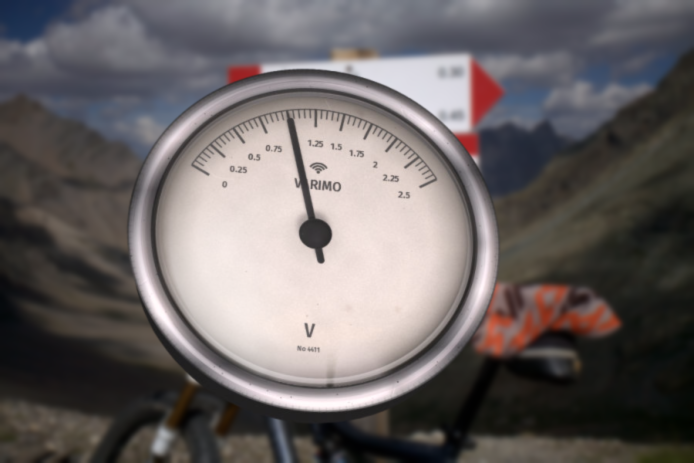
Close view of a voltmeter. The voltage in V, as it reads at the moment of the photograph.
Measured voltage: 1 V
